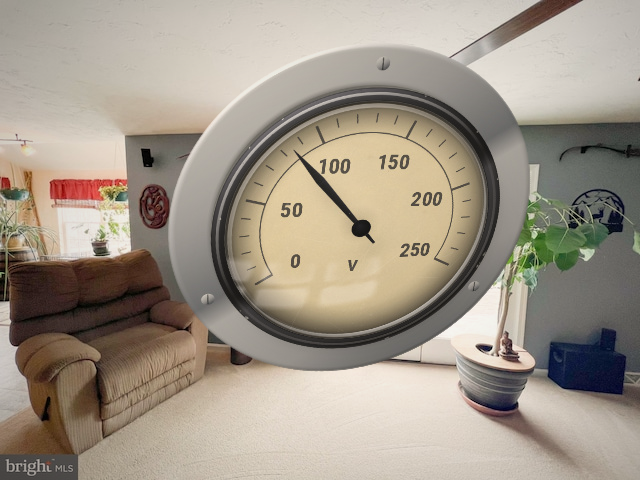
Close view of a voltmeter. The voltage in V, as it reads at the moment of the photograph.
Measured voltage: 85 V
